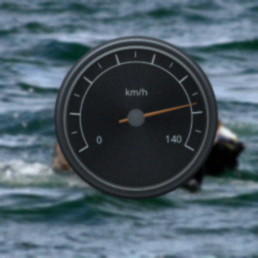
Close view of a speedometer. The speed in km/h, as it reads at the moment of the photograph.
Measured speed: 115 km/h
